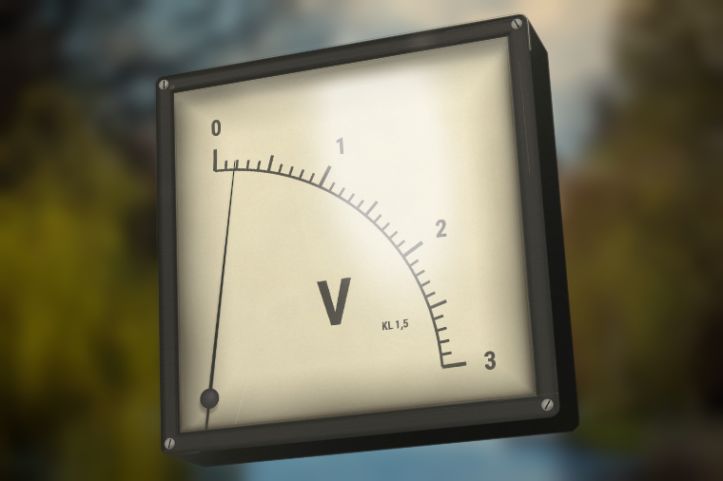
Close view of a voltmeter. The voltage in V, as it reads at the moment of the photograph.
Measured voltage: 0.2 V
